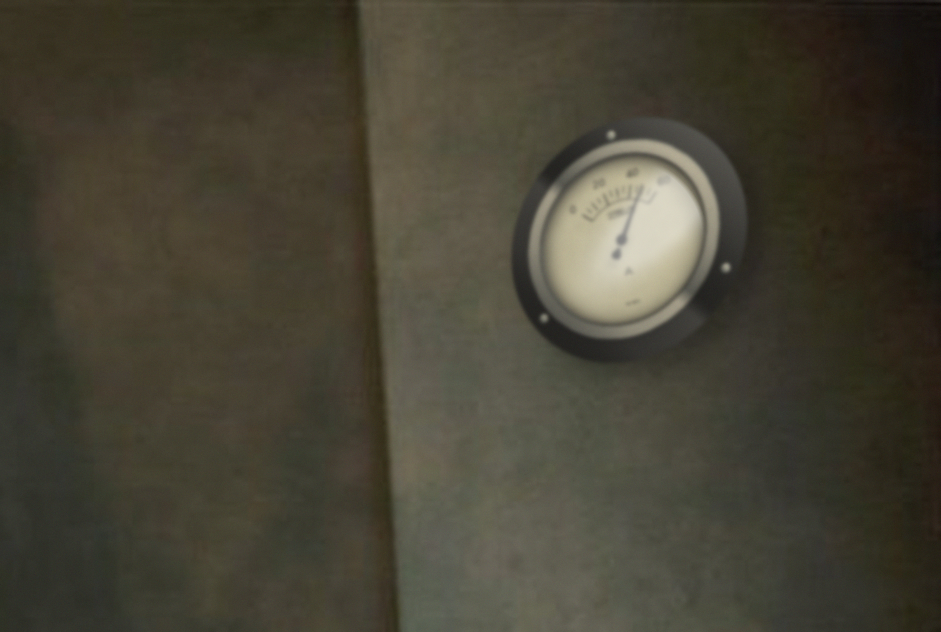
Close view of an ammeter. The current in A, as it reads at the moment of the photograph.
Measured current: 50 A
